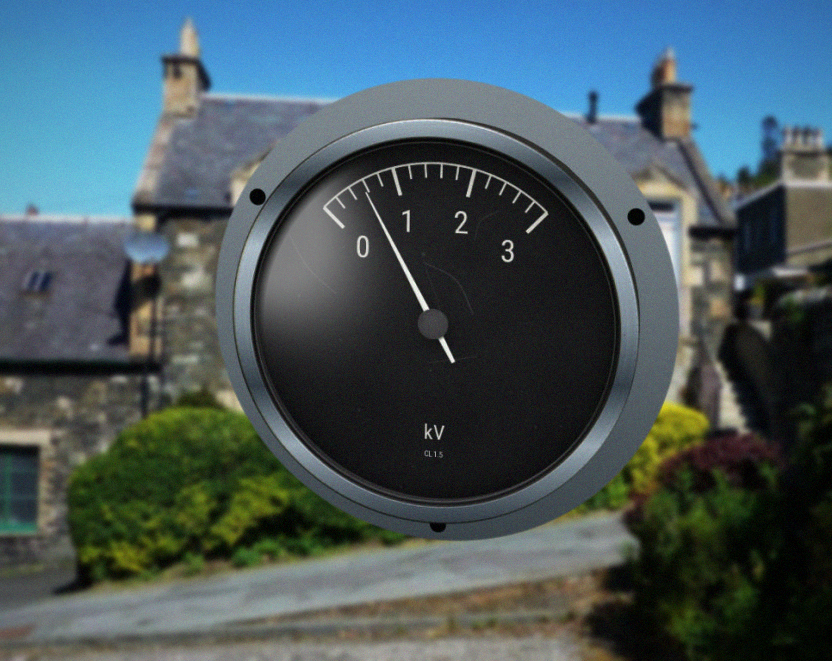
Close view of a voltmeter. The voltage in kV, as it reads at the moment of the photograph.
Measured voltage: 0.6 kV
